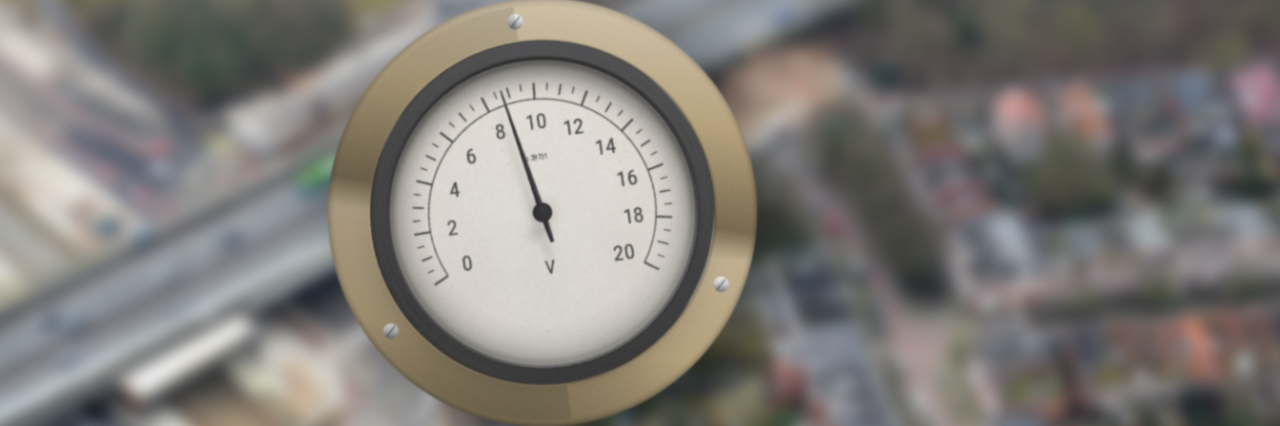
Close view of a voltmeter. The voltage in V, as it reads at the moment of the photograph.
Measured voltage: 8.75 V
